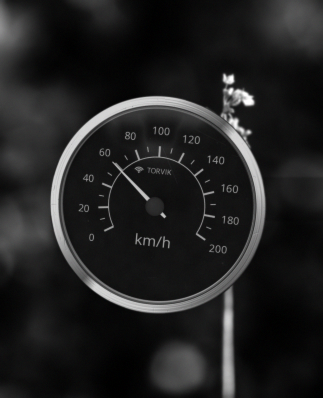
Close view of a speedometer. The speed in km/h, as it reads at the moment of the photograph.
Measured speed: 60 km/h
